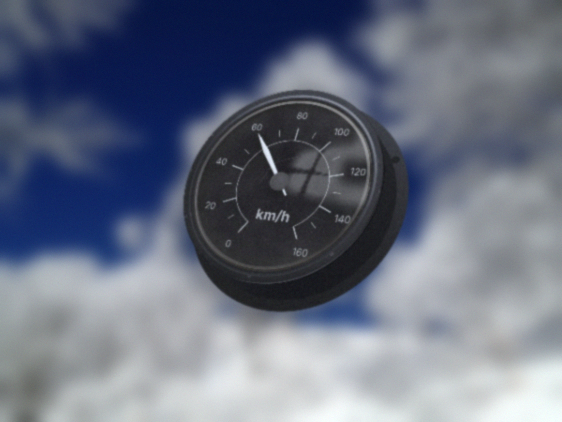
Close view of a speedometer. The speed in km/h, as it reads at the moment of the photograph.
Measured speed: 60 km/h
